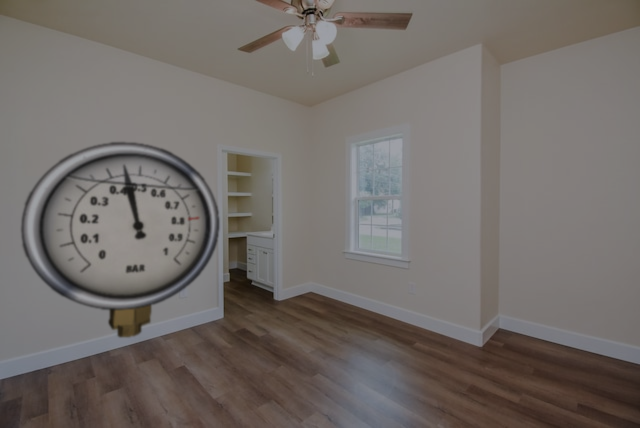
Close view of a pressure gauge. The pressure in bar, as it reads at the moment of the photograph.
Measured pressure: 0.45 bar
